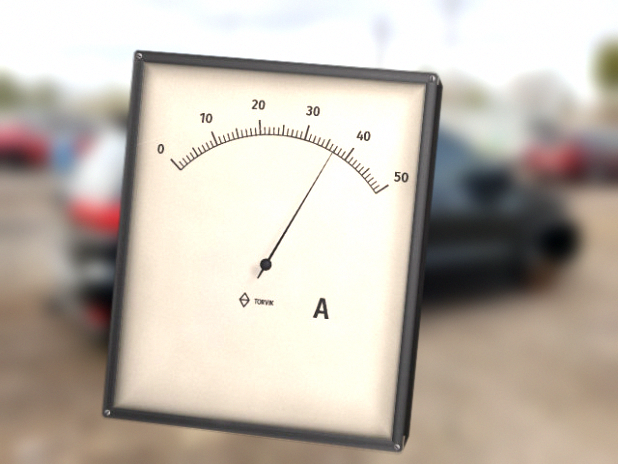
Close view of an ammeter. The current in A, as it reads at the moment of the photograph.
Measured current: 37 A
